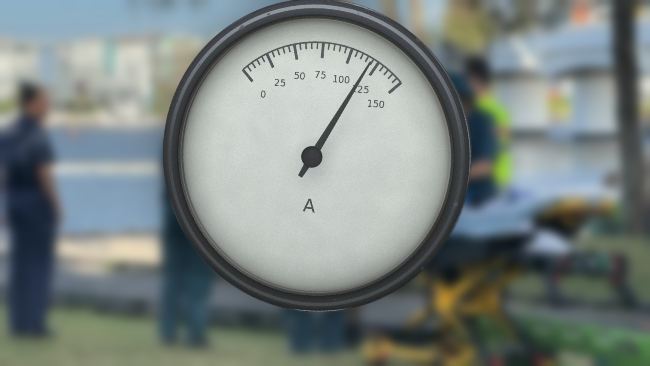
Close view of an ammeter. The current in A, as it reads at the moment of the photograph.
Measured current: 120 A
